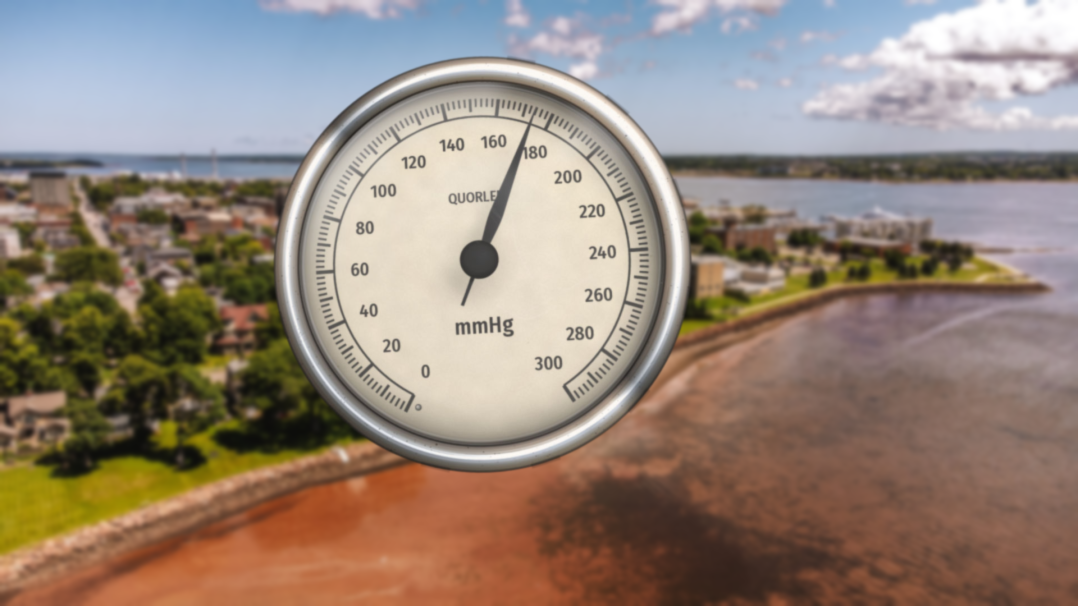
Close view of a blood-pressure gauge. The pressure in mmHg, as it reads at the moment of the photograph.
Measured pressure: 174 mmHg
